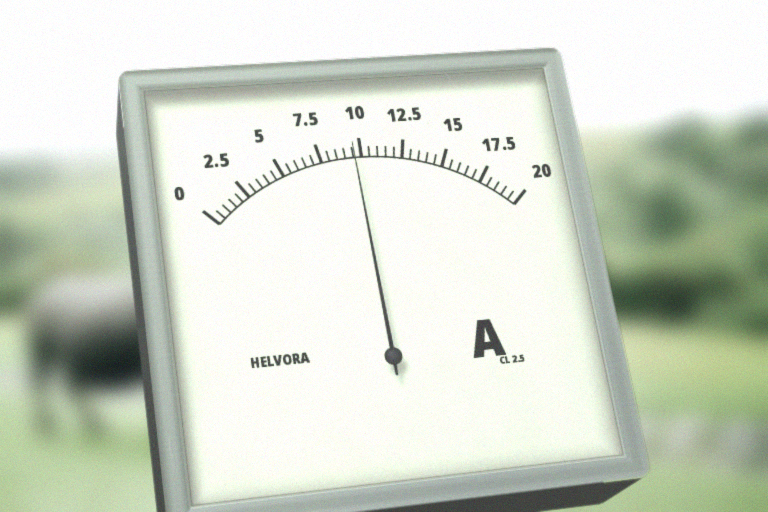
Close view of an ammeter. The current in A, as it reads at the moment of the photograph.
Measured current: 9.5 A
